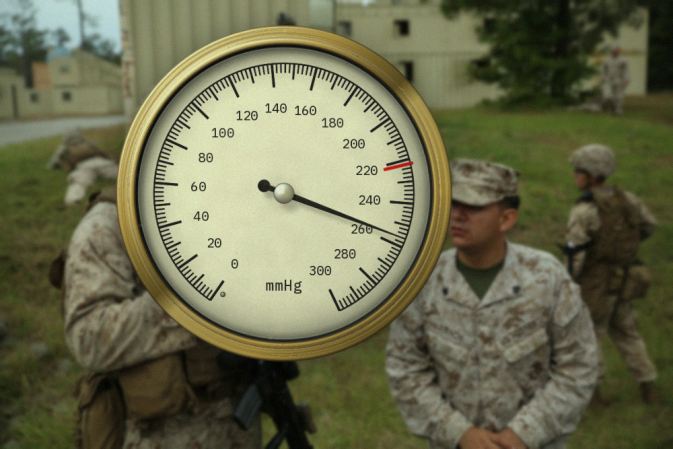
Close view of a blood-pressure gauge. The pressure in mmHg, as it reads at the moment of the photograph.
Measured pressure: 256 mmHg
